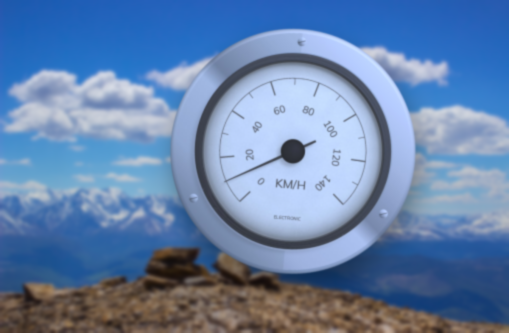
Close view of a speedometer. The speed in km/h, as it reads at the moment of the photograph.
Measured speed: 10 km/h
